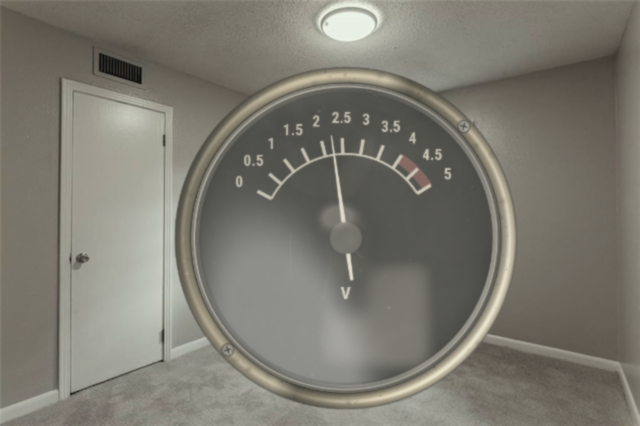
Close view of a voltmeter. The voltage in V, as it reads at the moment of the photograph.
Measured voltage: 2.25 V
